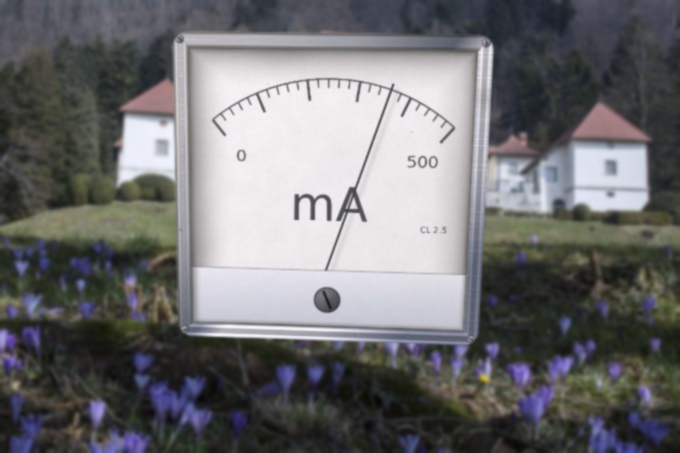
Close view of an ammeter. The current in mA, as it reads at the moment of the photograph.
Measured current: 360 mA
